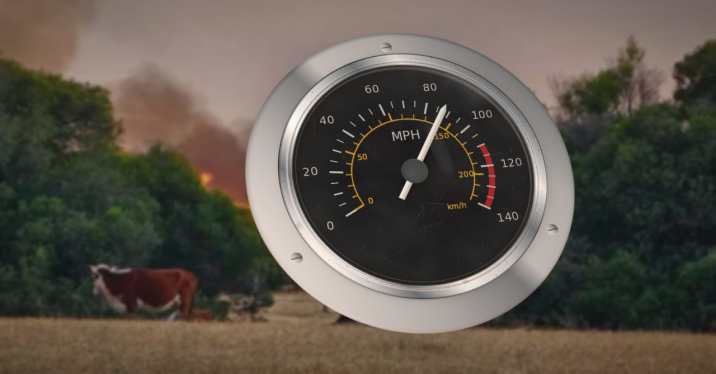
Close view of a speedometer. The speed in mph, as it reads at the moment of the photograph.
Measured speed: 87.5 mph
